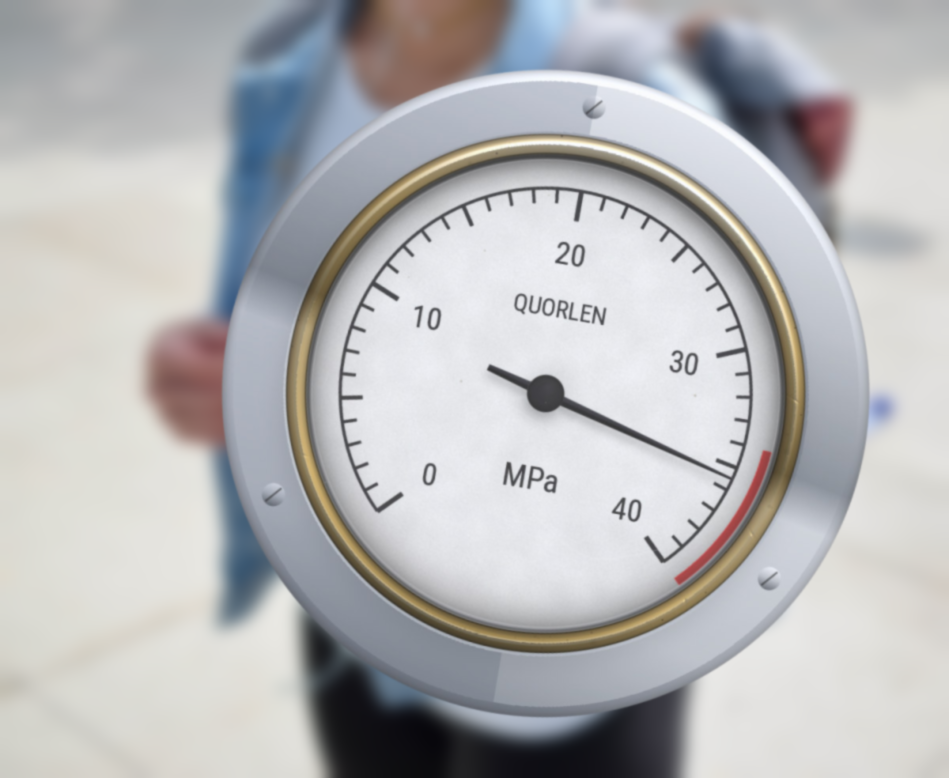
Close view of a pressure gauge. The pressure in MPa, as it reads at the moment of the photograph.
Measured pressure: 35.5 MPa
